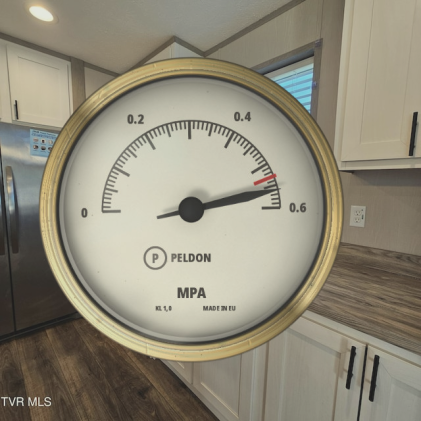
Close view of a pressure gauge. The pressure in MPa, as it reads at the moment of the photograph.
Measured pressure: 0.56 MPa
